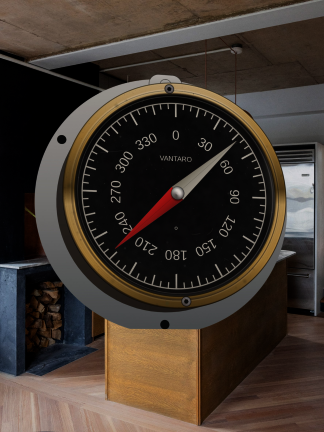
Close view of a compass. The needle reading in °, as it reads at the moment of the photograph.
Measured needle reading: 227.5 °
